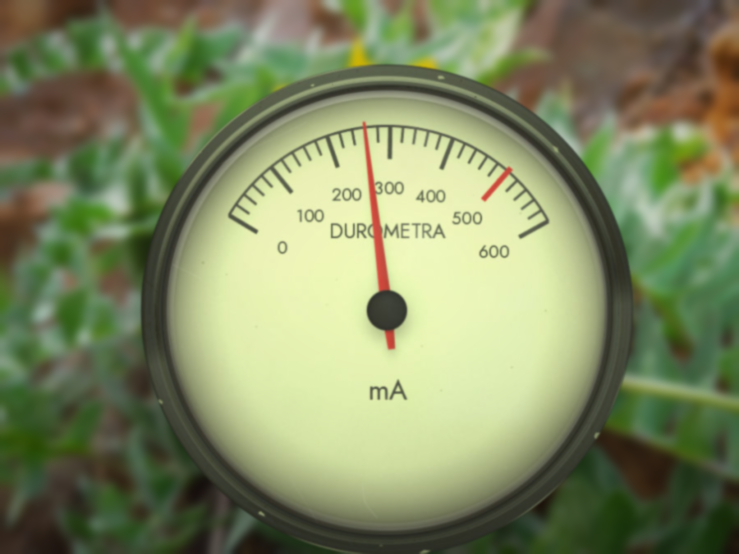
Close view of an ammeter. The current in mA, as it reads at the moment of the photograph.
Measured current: 260 mA
